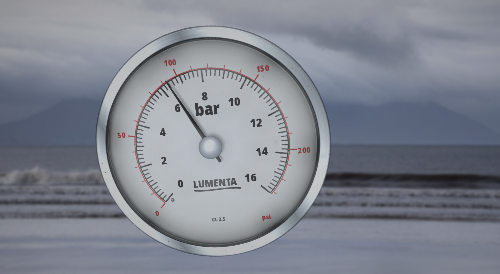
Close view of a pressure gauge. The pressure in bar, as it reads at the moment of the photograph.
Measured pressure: 6.4 bar
